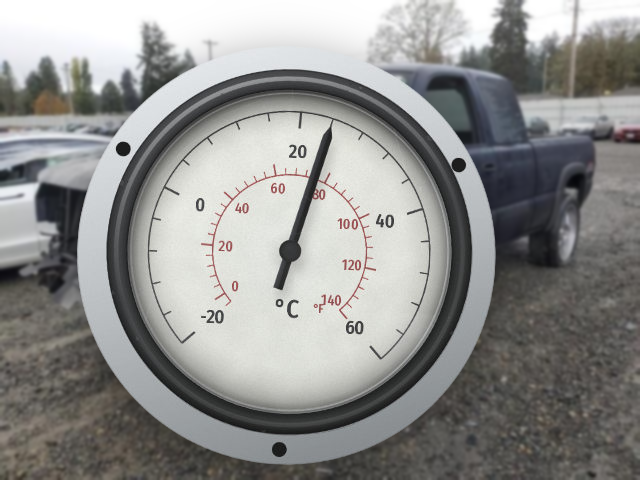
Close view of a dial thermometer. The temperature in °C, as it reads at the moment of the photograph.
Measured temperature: 24 °C
